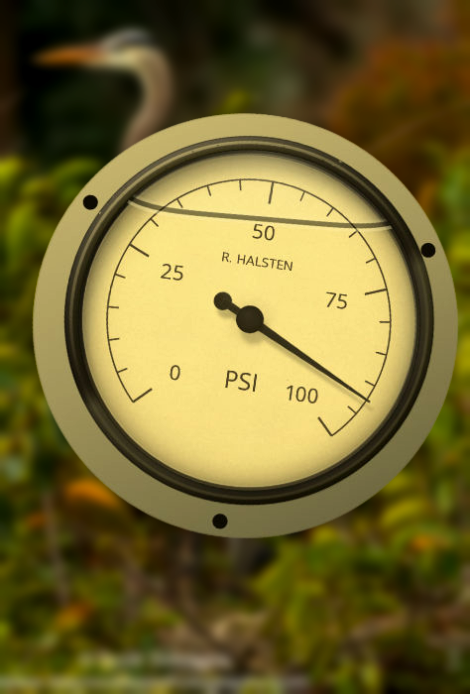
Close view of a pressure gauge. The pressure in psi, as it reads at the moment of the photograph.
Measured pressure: 92.5 psi
